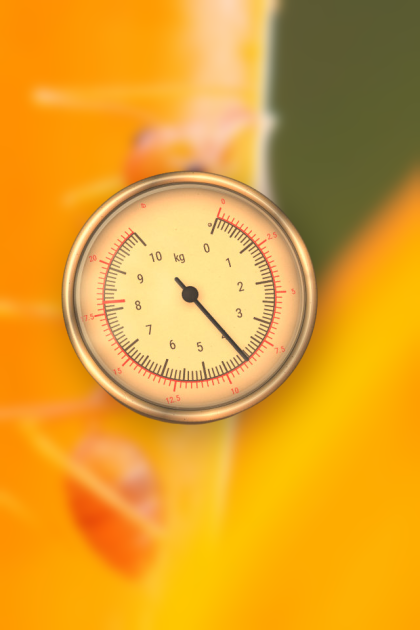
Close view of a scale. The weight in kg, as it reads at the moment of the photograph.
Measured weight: 4 kg
